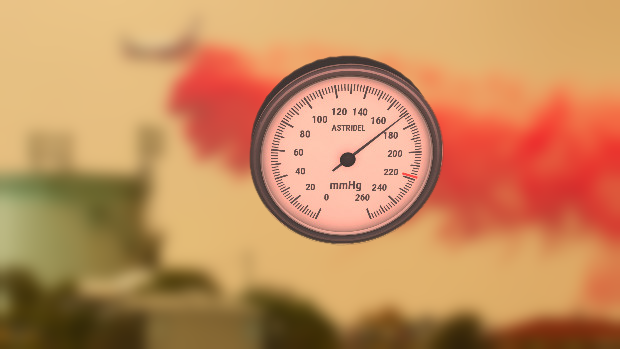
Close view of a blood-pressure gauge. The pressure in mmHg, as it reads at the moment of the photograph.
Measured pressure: 170 mmHg
